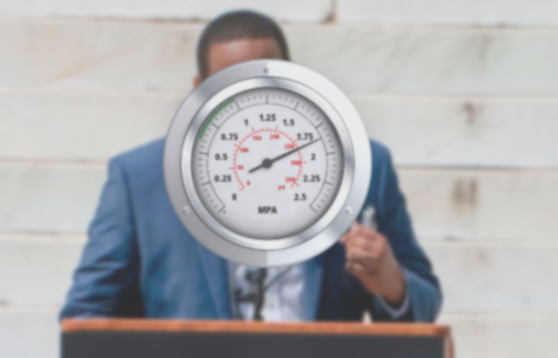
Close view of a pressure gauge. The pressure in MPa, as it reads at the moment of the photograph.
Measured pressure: 1.85 MPa
